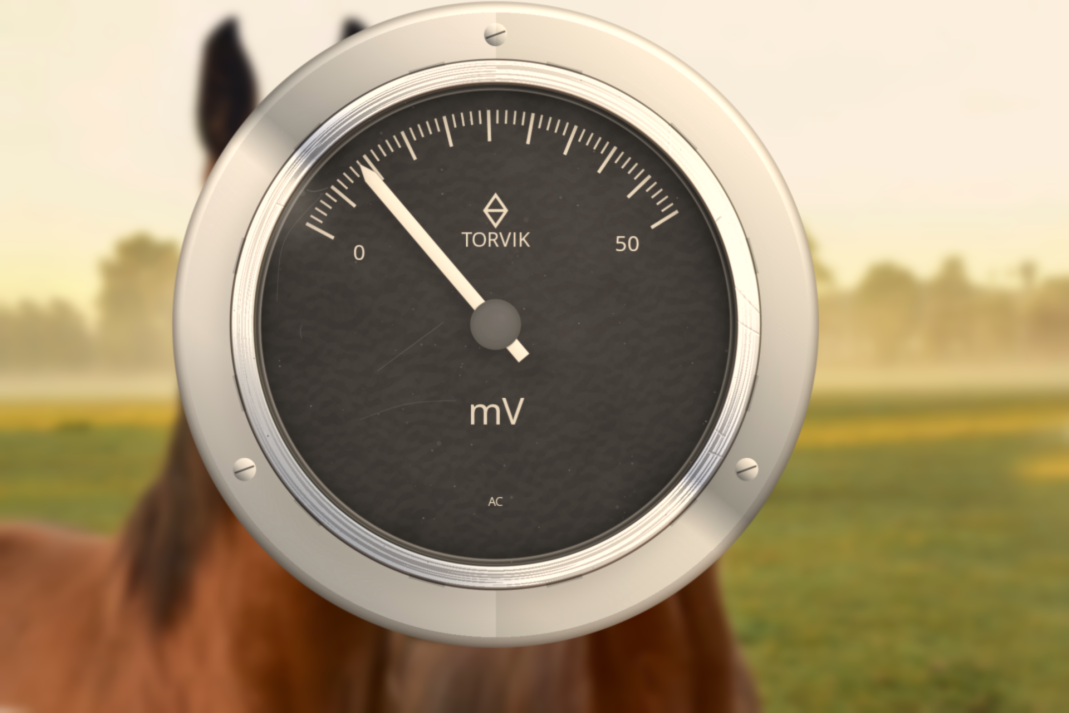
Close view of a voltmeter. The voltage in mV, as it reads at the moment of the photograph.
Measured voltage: 9 mV
